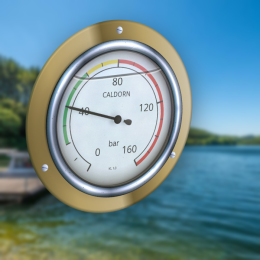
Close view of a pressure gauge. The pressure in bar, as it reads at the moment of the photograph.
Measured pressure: 40 bar
